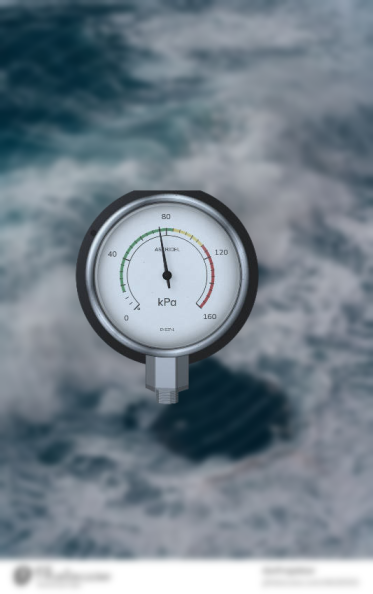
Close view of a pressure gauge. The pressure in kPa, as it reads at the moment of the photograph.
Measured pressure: 75 kPa
